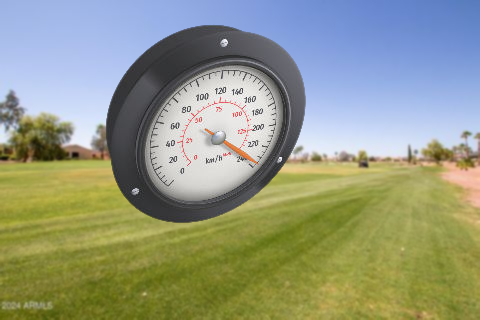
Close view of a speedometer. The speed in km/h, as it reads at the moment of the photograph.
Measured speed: 235 km/h
